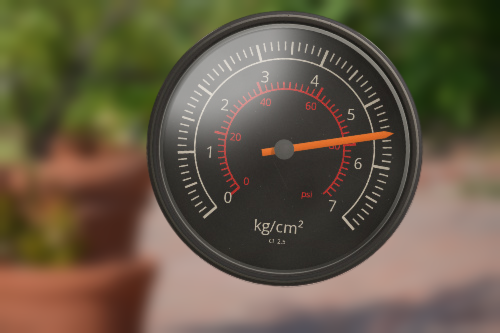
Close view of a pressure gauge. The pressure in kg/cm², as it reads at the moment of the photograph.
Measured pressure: 5.5 kg/cm²
